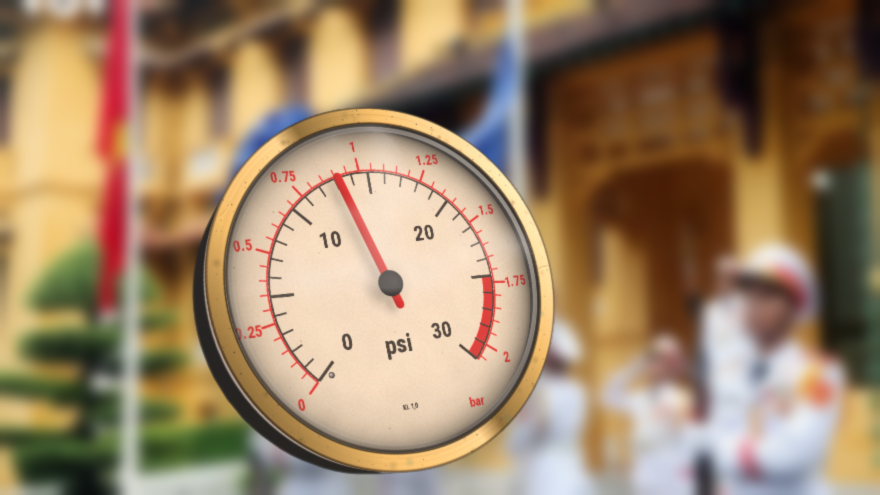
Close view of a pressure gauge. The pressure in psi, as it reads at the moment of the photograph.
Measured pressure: 13 psi
